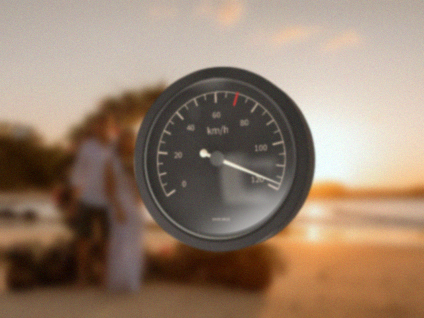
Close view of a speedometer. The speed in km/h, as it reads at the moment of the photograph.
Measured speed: 117.5 km/h
